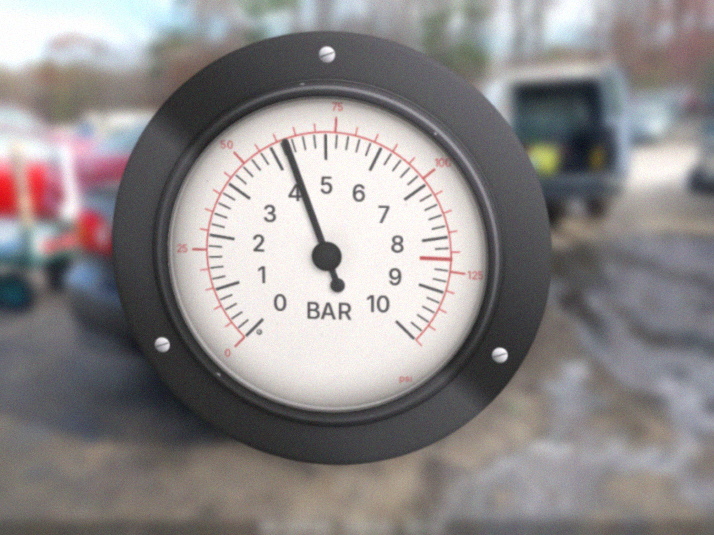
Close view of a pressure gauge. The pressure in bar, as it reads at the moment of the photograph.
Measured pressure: 4.3 bar
